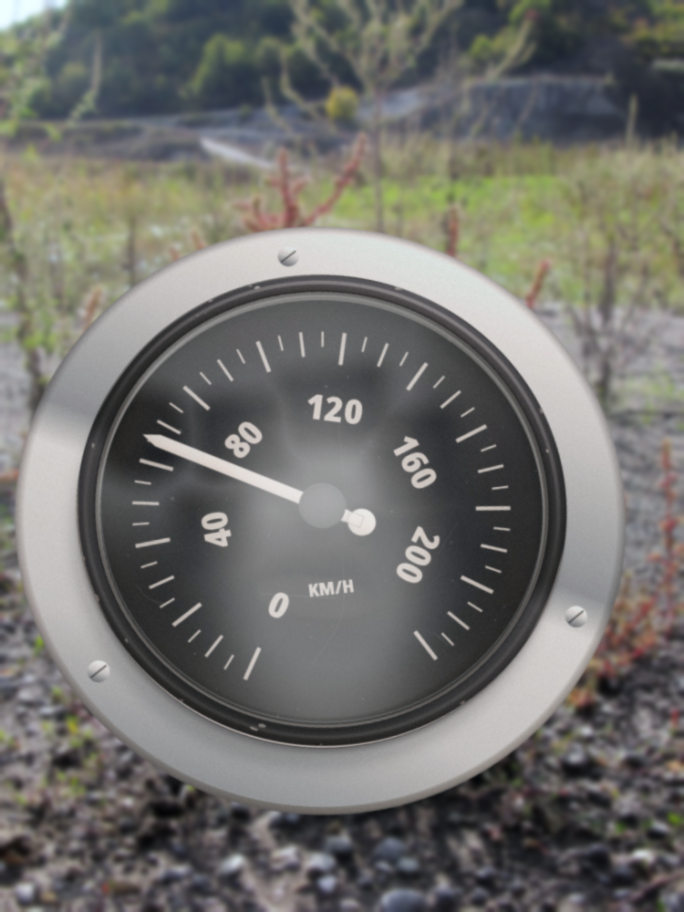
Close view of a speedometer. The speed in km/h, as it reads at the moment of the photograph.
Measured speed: 65 km/h
